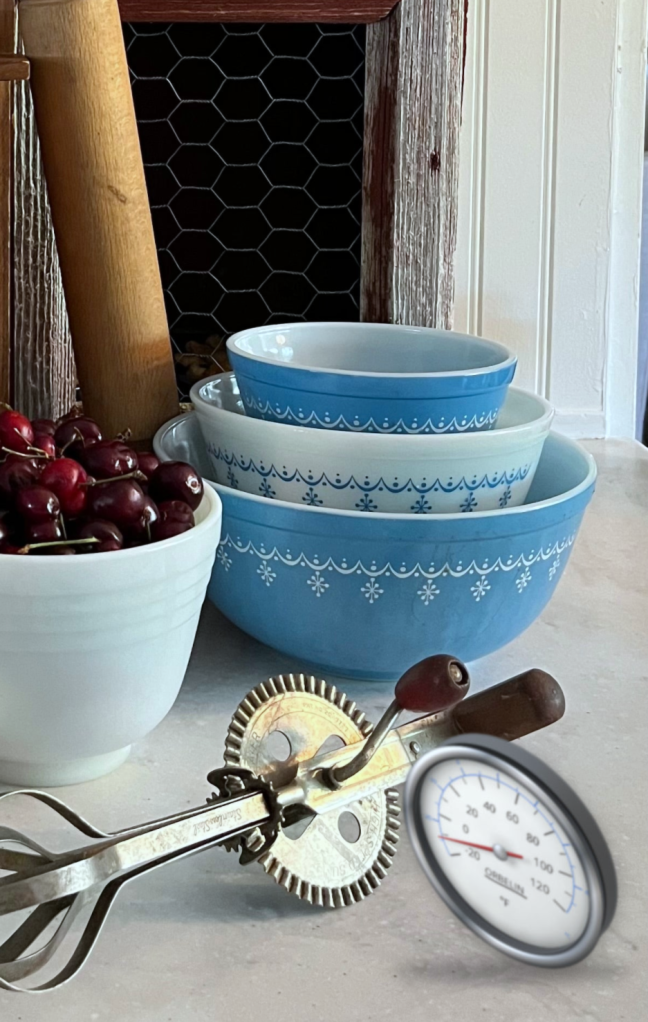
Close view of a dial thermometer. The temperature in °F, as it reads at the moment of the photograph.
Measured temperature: -10 °F
